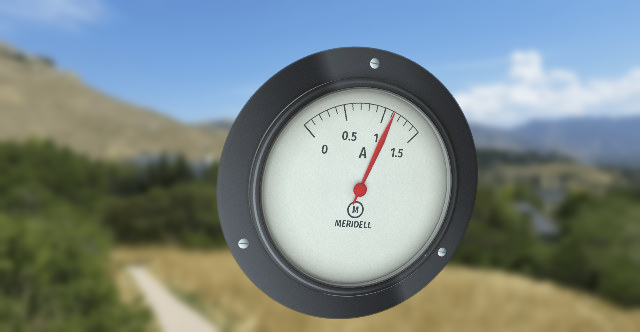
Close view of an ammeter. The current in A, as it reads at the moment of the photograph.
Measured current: 1.1 A
